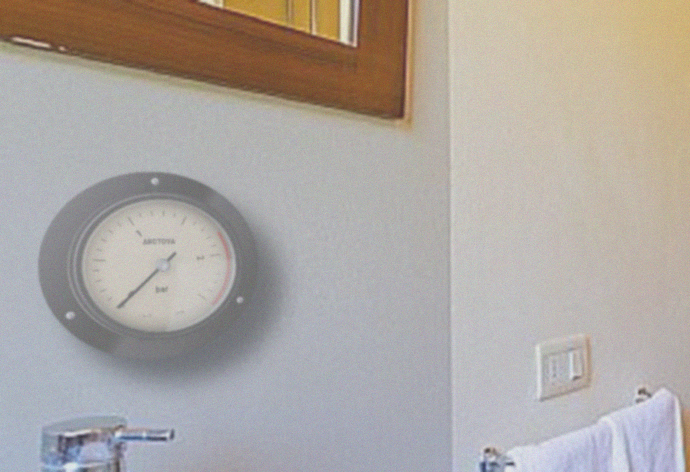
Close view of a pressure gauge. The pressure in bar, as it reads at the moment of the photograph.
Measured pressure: 0 bar
